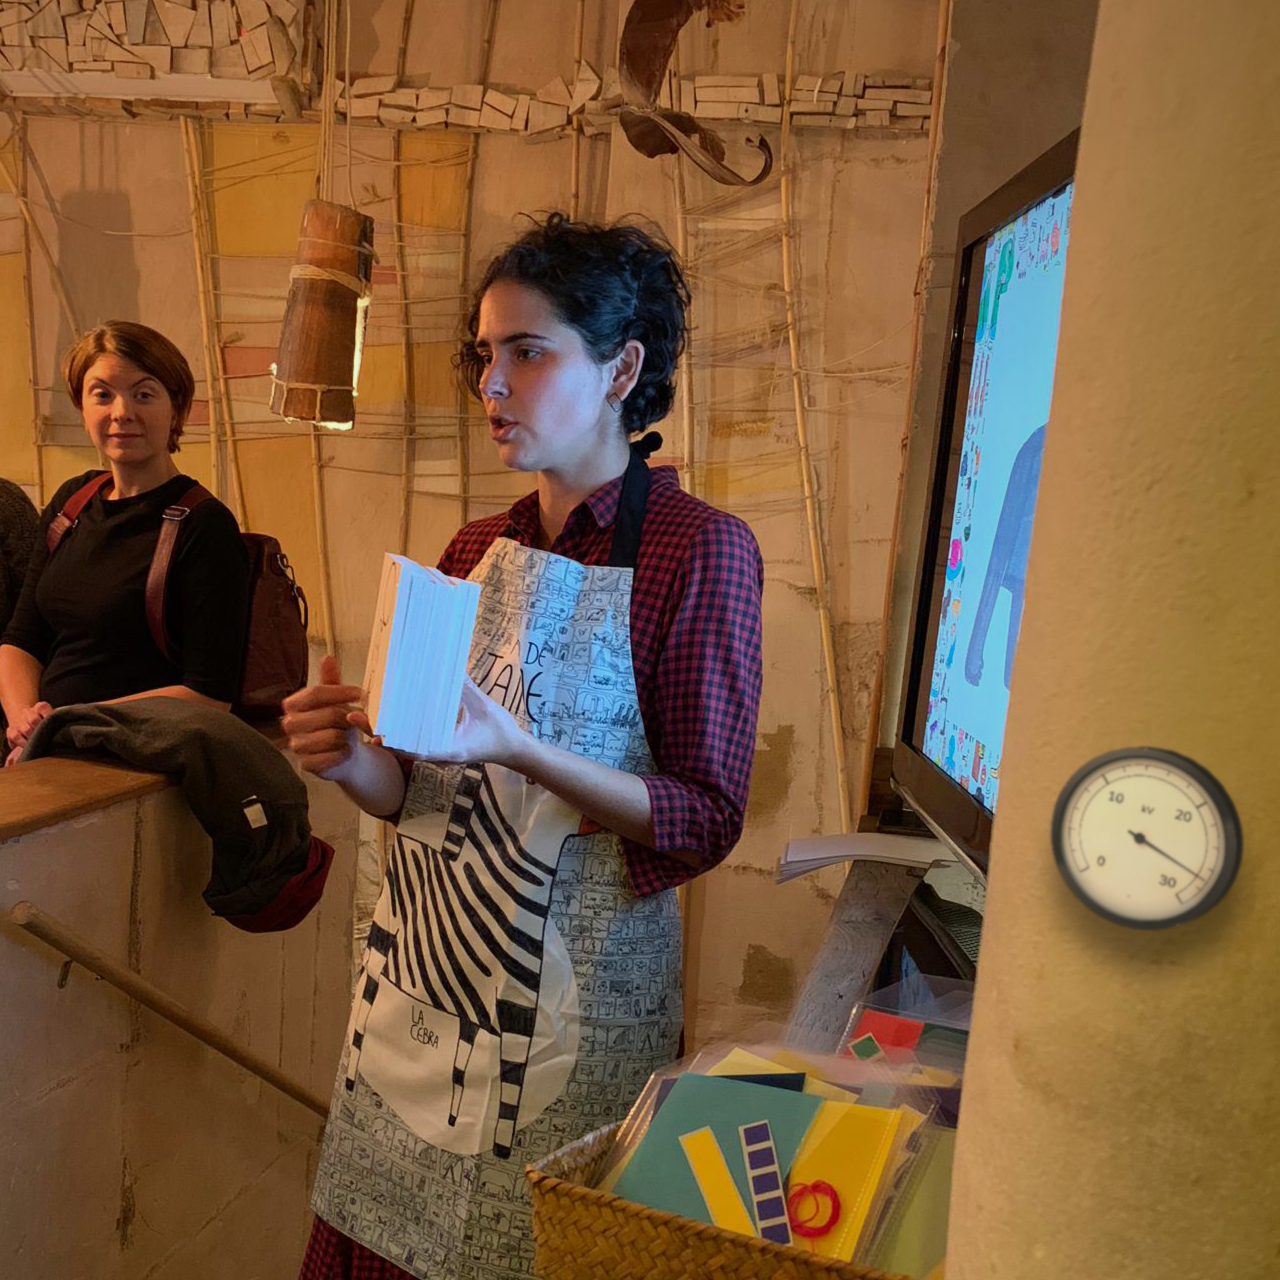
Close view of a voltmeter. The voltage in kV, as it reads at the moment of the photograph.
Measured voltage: 27 kV
